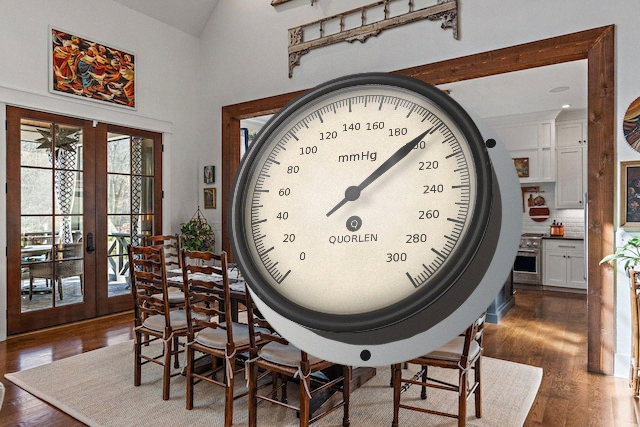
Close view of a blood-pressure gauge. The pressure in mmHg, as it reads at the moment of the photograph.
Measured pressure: 200 mmHg
